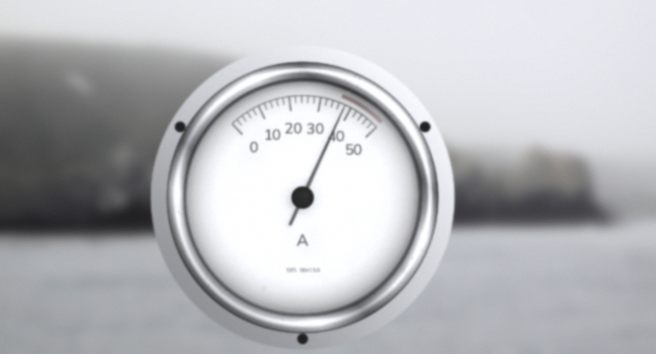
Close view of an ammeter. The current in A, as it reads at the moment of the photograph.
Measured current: 38 A
